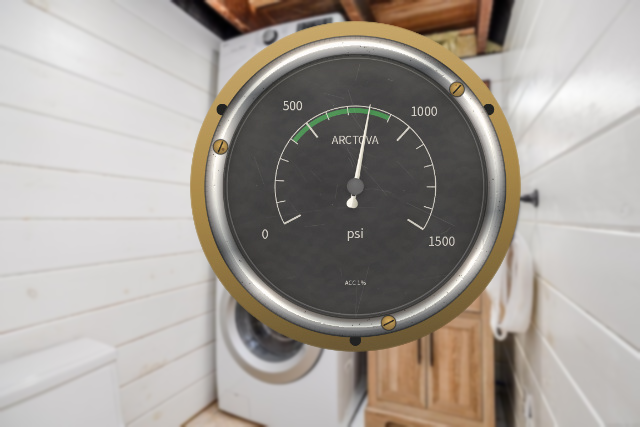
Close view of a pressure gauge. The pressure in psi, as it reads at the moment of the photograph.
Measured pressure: 800 psi
